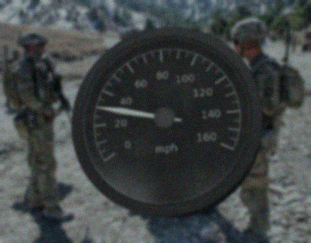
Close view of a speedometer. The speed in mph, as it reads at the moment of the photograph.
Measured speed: 30 mph
